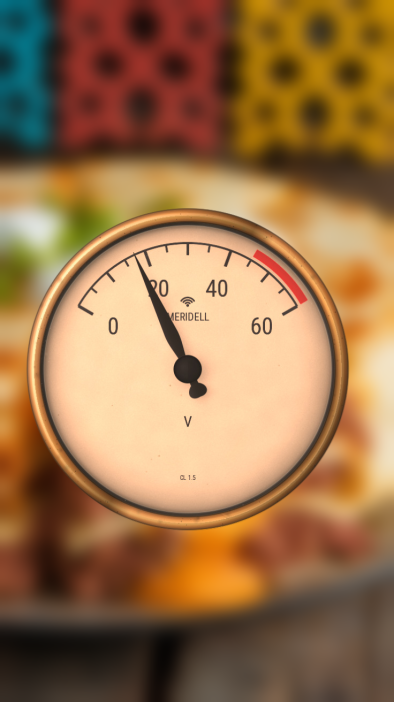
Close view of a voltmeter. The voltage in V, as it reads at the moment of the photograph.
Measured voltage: 17.5 V
